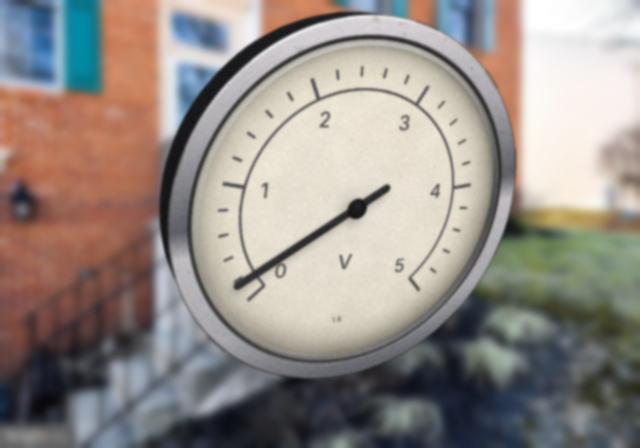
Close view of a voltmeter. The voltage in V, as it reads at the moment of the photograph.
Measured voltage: 0.2 V
